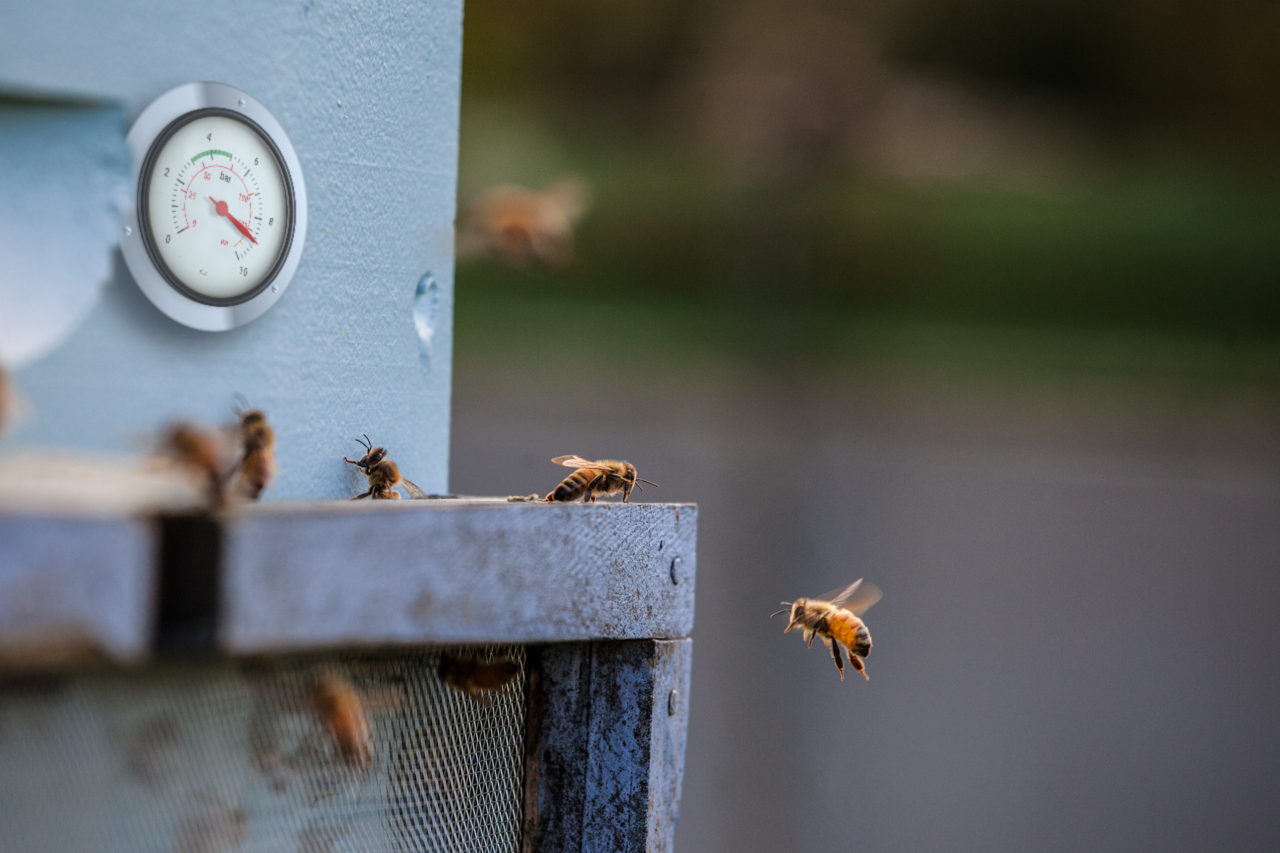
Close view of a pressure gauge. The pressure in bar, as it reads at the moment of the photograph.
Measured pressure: 9 bar
